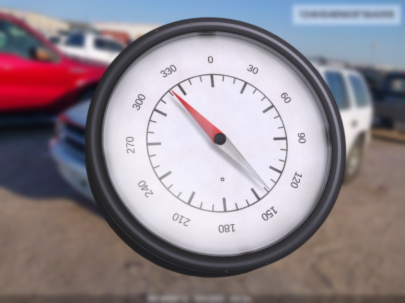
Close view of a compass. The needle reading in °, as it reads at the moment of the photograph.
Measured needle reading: 320 °
